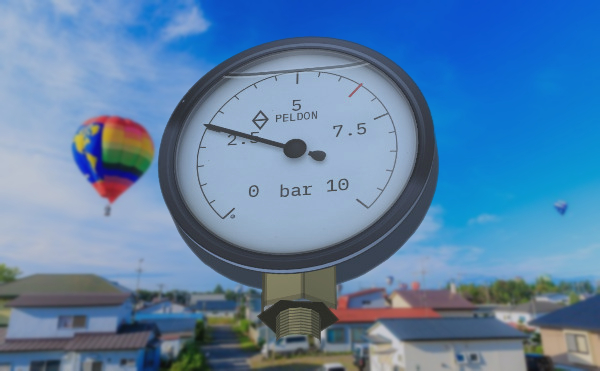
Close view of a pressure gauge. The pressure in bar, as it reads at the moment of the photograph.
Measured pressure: 2.5 bar
